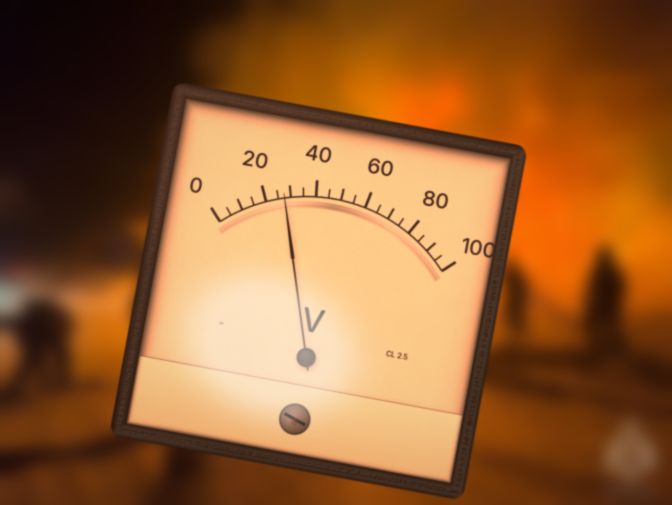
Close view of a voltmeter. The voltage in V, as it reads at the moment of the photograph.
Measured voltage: 27.5 V
